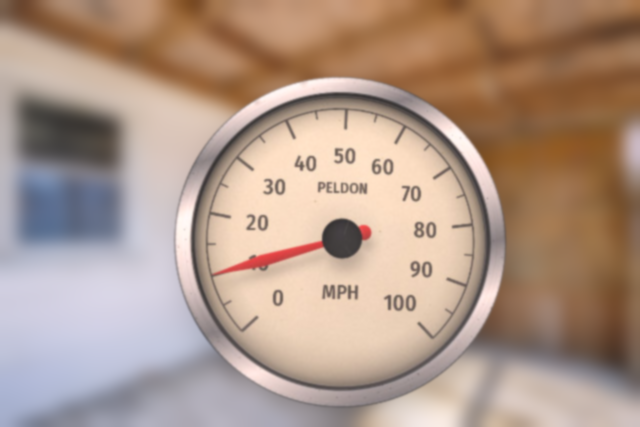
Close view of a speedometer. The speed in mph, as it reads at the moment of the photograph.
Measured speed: 10 mph
